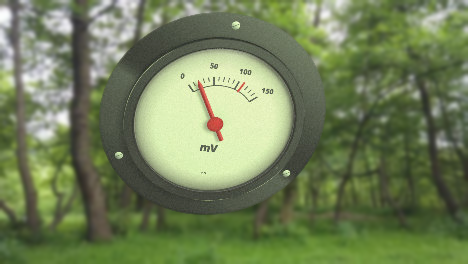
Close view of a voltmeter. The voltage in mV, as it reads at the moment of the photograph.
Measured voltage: 20 mV
